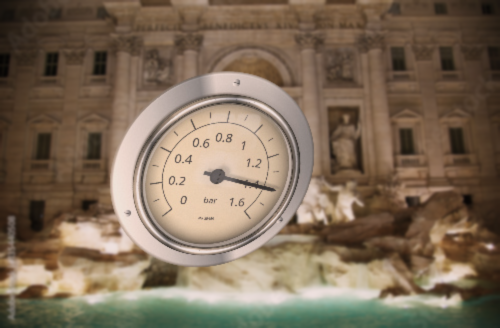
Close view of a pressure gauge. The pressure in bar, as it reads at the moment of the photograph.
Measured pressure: 1.4 bar
